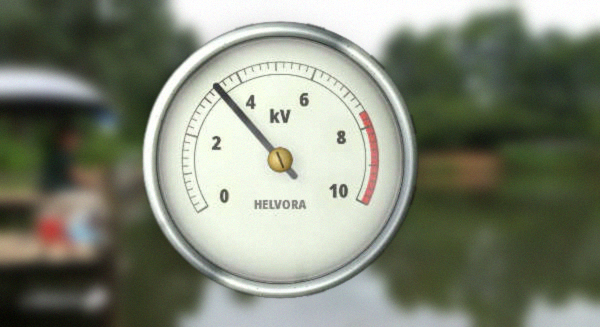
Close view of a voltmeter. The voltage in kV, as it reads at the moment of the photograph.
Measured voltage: 3.4 kV
